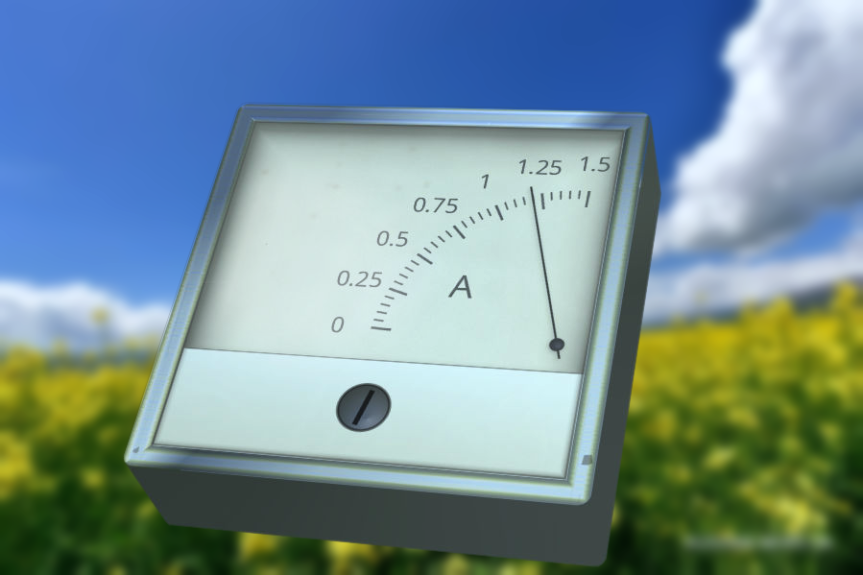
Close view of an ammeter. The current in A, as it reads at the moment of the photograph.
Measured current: 1.2 A
